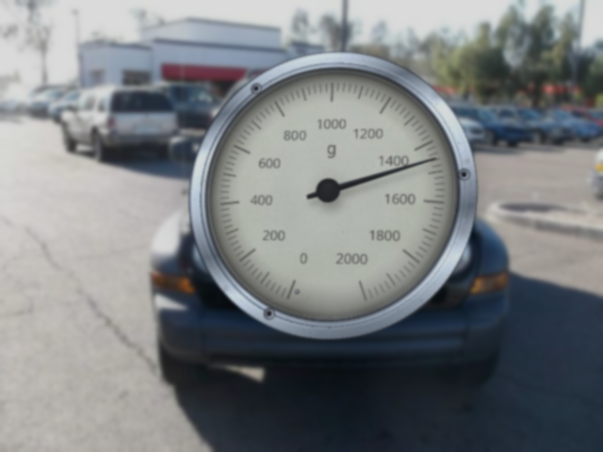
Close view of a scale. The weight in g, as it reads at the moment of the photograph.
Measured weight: 1460 g
